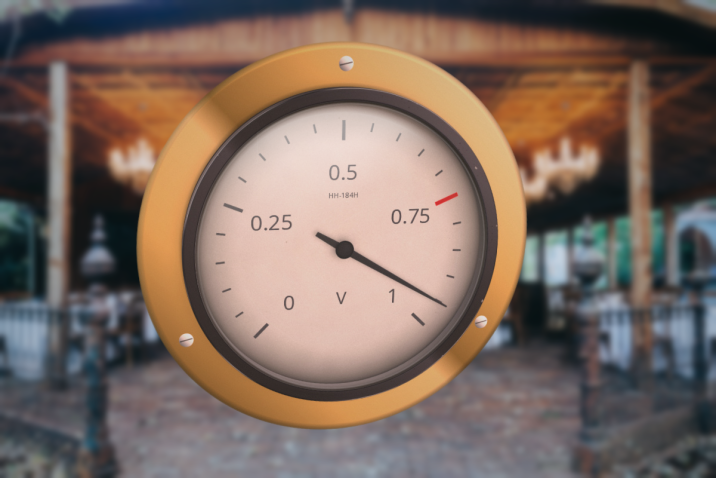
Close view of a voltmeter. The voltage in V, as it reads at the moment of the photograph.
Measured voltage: 0.95 V
